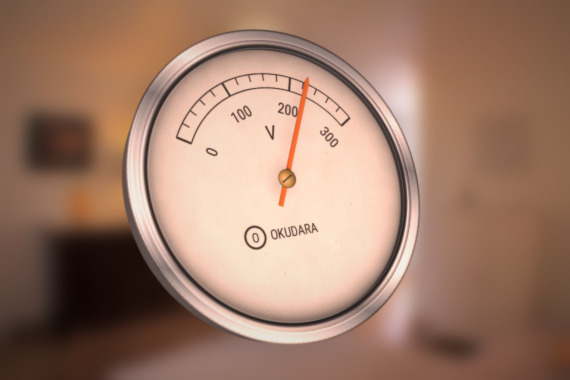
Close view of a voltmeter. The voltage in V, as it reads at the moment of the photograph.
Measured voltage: 220 V
